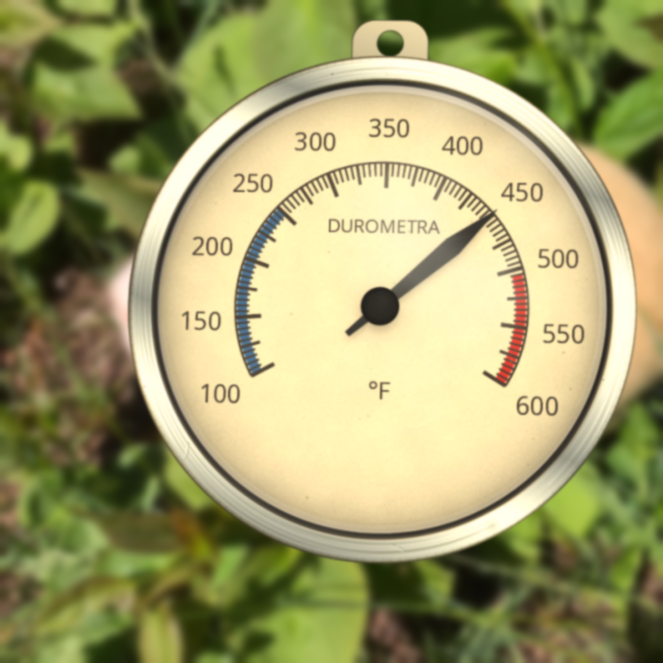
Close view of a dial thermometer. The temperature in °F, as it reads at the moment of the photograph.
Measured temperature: 450 °F
